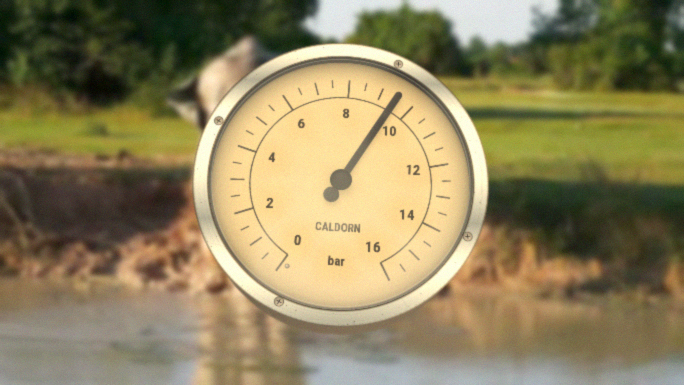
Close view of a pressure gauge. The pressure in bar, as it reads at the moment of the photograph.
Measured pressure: 9.5 bar
